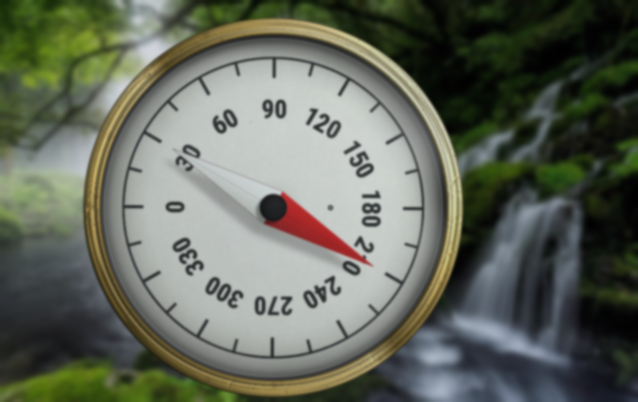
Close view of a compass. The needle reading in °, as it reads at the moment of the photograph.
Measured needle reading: 210 °
